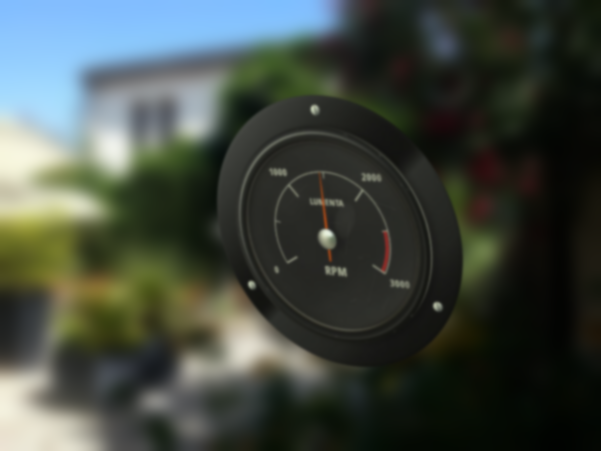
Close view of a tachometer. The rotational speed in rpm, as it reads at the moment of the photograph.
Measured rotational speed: 1500 rpm
